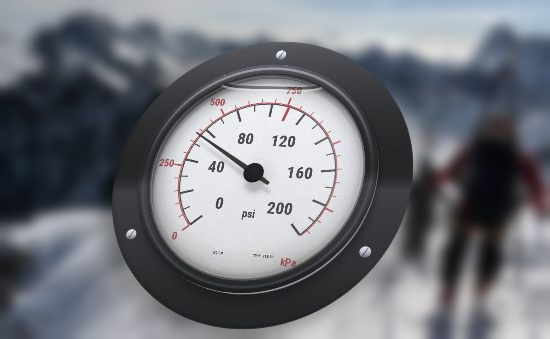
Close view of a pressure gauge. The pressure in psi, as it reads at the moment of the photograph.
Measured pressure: 55 psi
